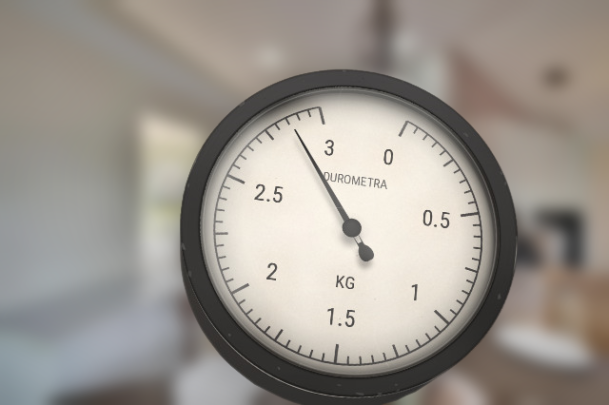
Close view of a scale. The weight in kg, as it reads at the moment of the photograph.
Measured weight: 2.85 kg
